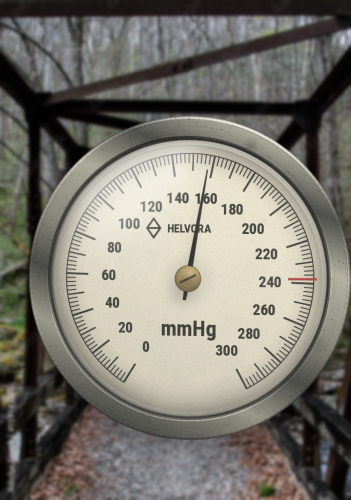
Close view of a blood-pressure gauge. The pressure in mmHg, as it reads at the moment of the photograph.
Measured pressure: 158 mmHg
